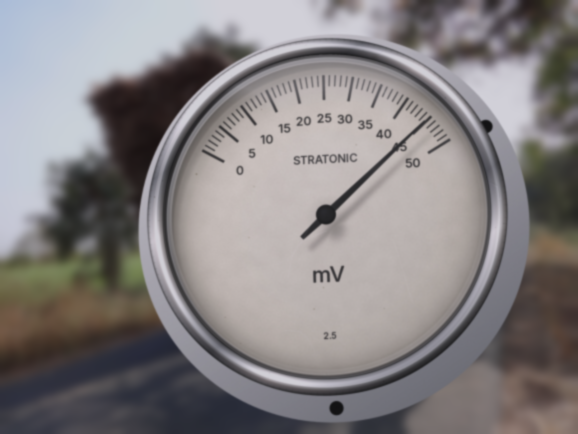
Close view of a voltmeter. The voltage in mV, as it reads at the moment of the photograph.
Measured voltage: 45 mV
